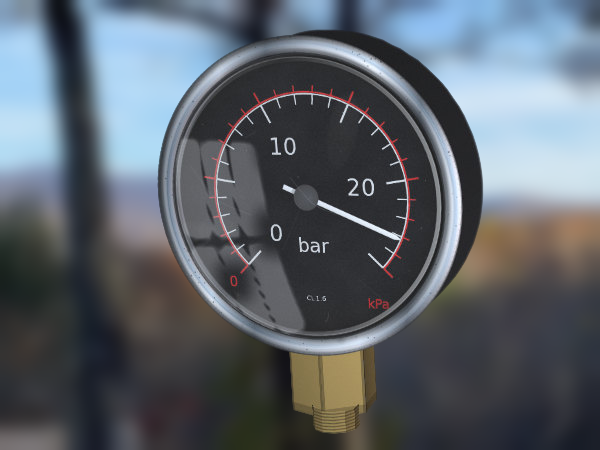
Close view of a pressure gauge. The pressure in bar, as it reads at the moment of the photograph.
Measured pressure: 23 bar
